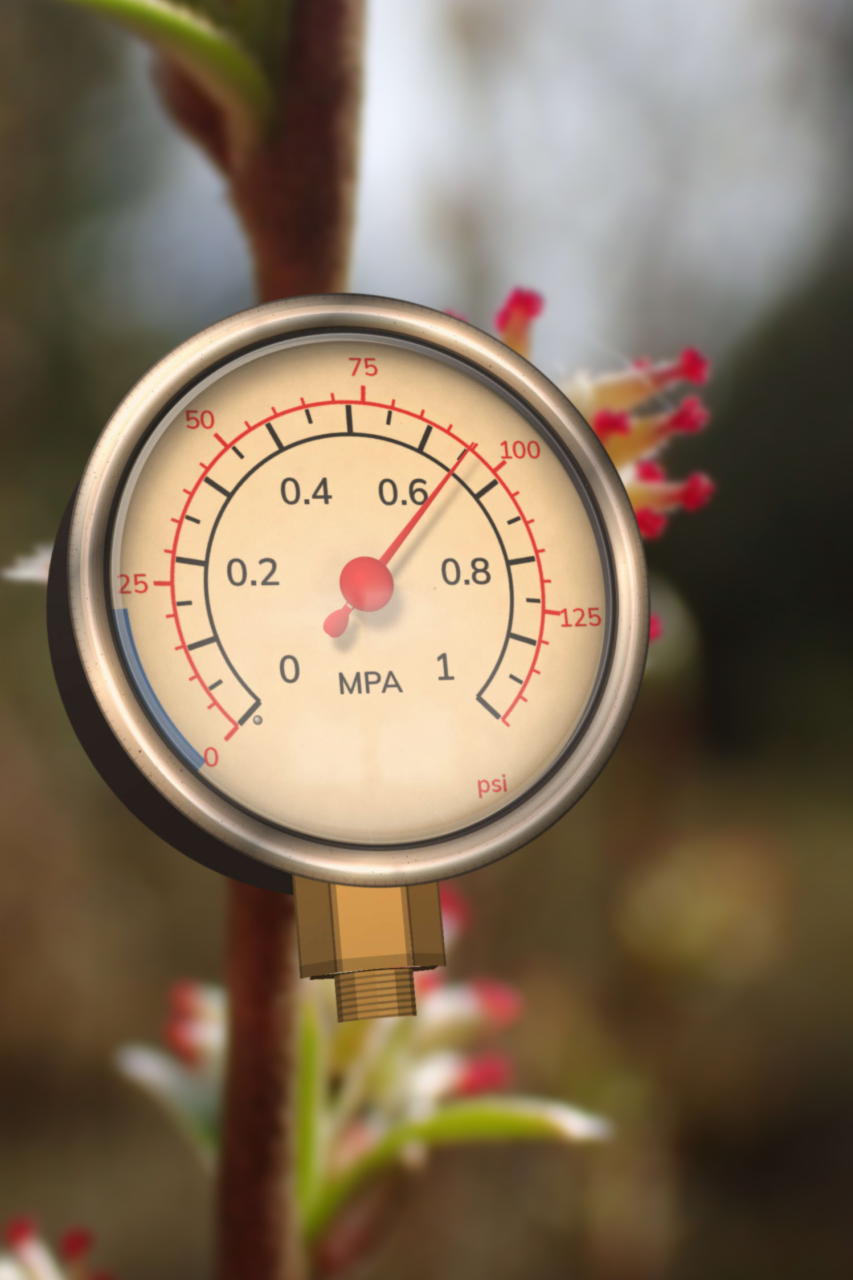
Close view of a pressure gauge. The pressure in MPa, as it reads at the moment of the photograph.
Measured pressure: 0.65 MPa
